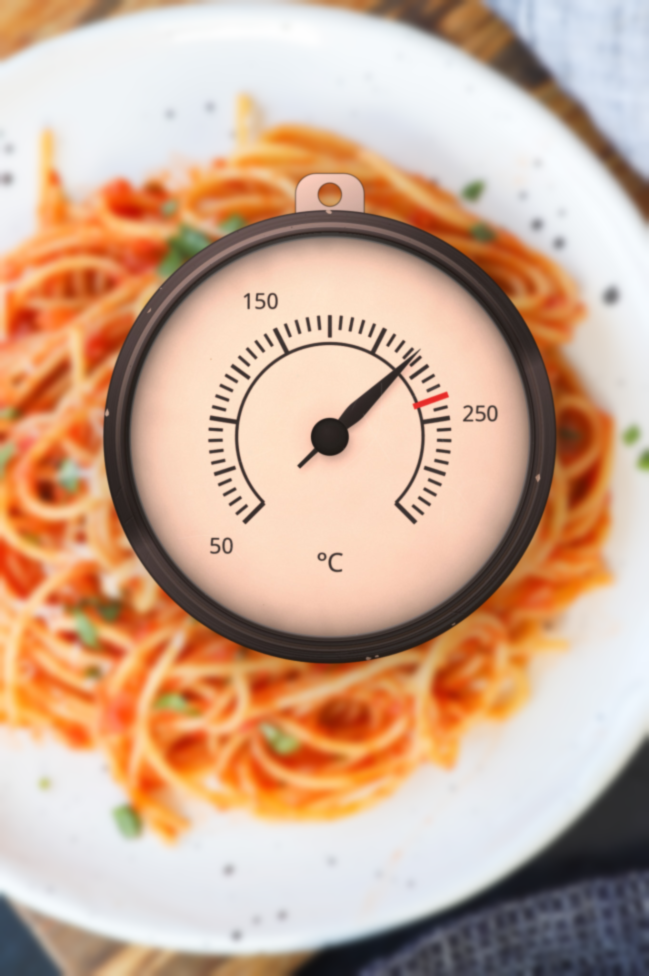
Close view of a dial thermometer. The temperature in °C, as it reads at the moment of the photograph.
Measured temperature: 217.5 °C
